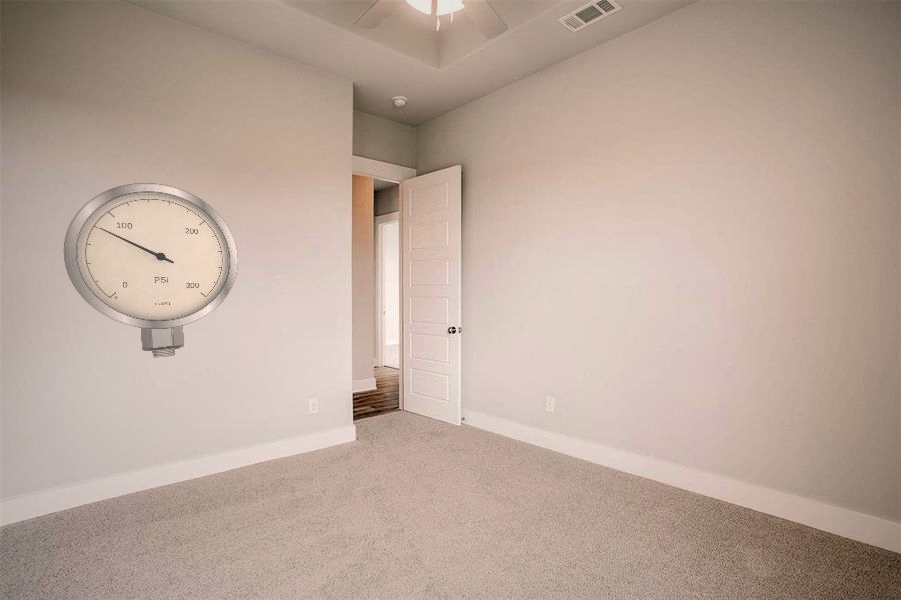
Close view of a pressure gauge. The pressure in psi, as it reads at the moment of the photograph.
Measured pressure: 80 psi
